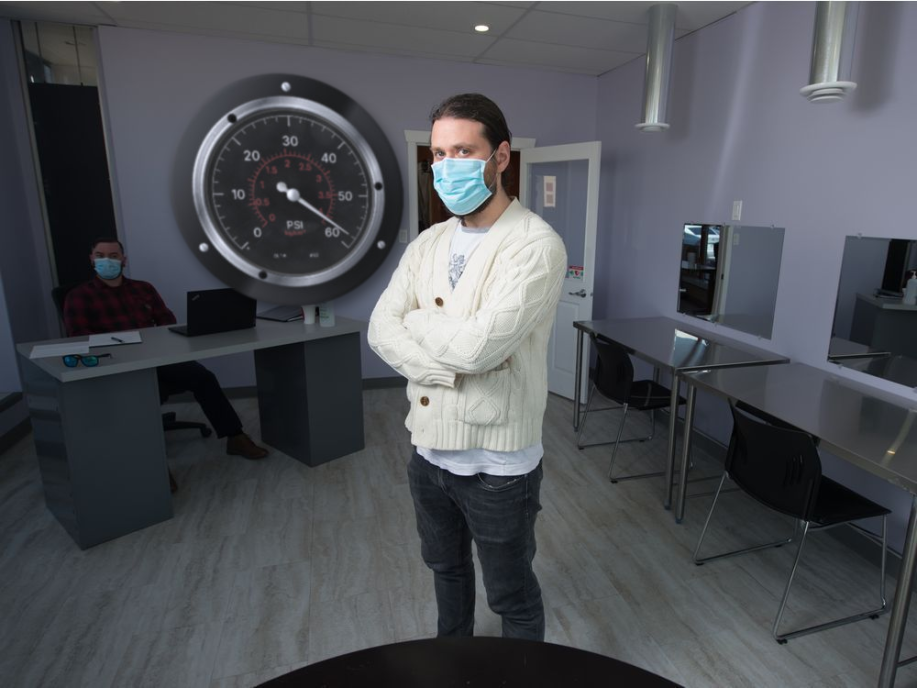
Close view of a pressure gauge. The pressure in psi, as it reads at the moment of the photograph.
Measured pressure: 58 psi
